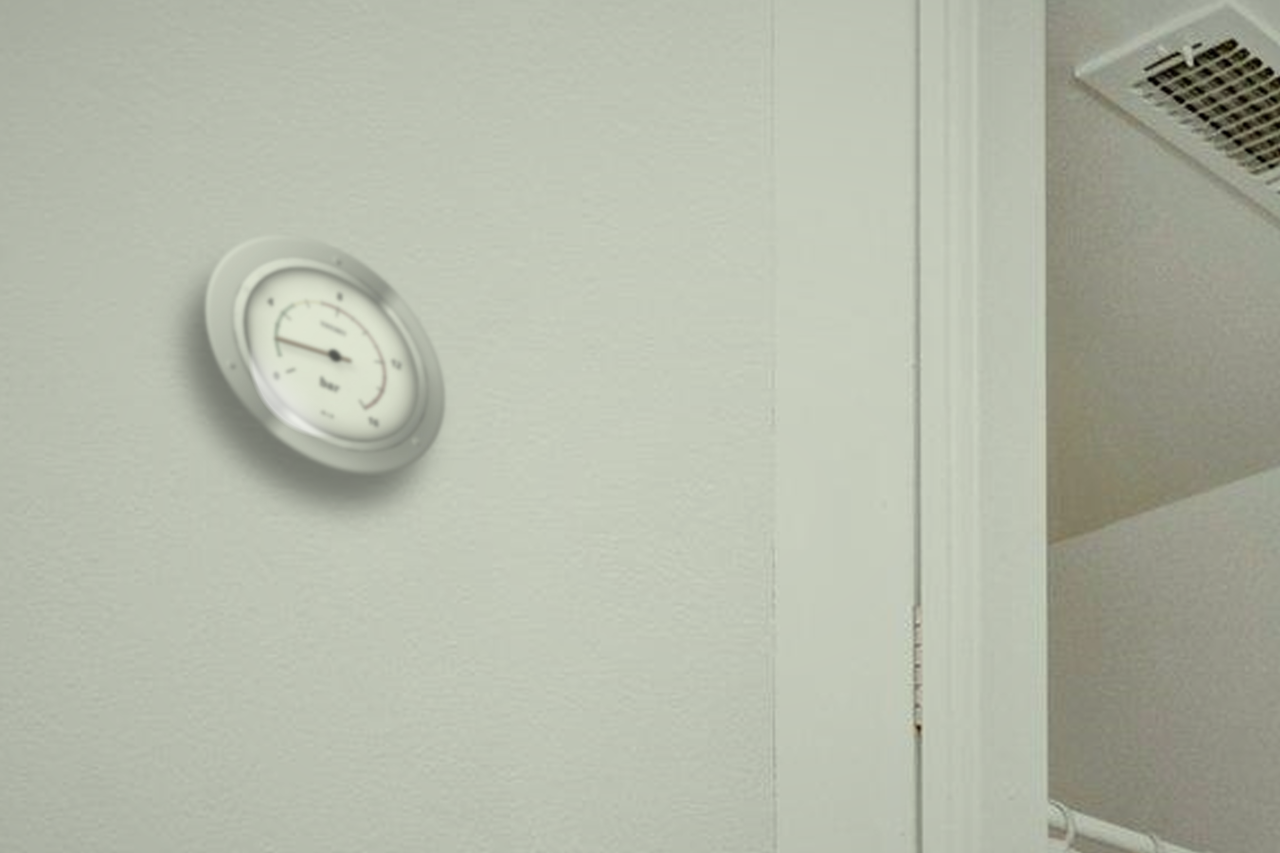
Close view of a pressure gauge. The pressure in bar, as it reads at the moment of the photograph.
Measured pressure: 2 bar
